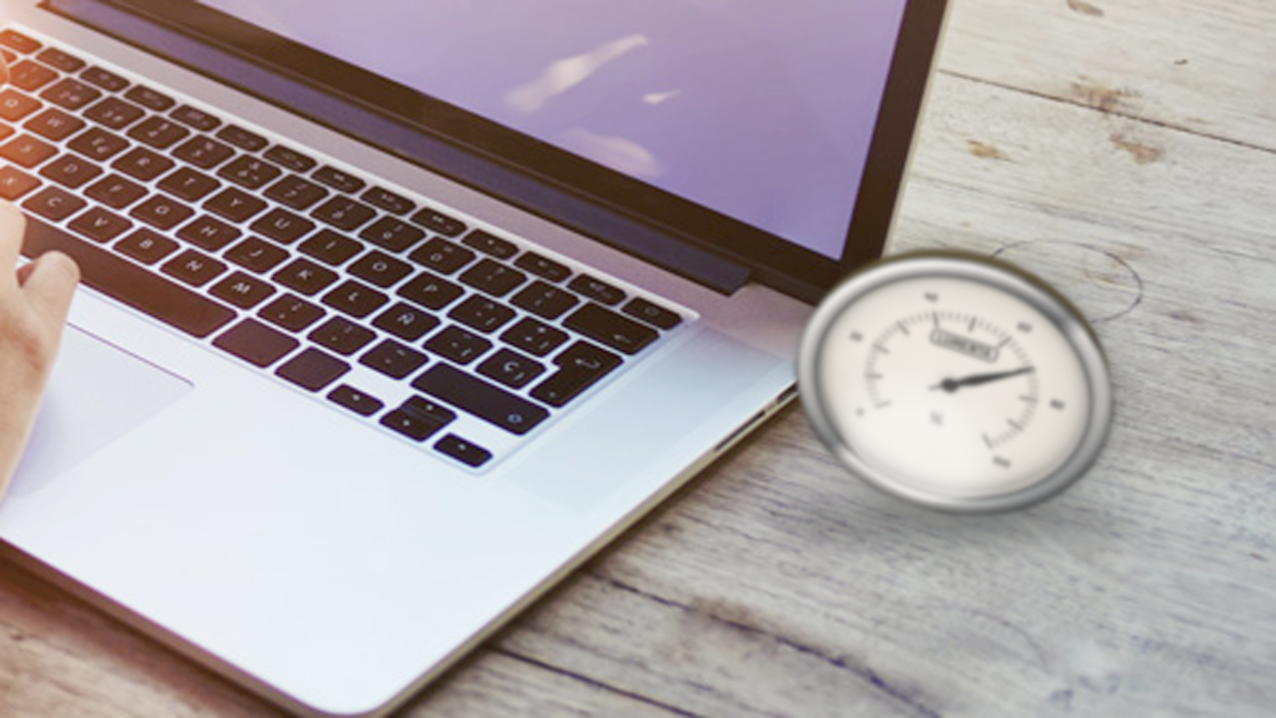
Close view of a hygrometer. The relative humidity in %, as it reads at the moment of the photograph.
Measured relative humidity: 70 %
